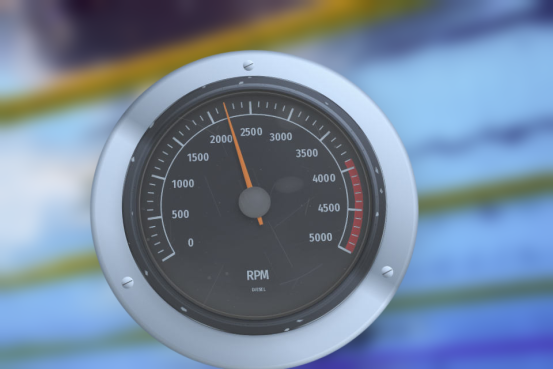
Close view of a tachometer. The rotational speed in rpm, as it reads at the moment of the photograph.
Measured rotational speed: 2200 rpm
